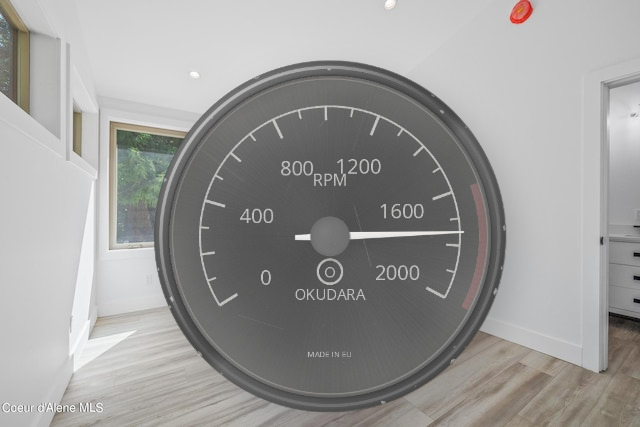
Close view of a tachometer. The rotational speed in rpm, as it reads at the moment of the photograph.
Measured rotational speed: 1750 rpm
